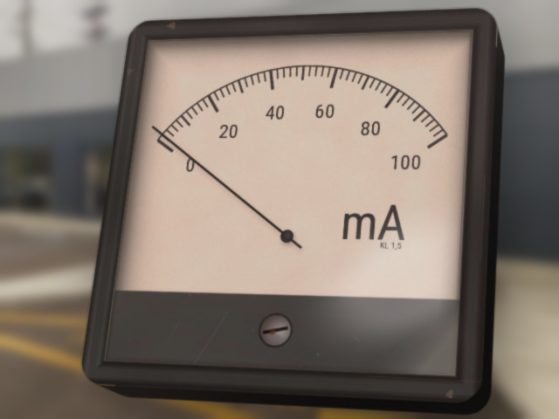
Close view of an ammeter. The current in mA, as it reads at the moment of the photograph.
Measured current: 2 mA
